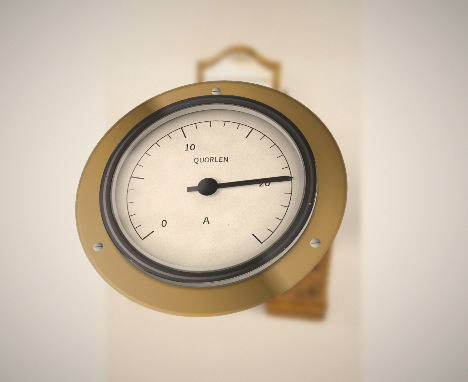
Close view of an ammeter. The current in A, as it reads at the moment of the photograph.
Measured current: 20 A
